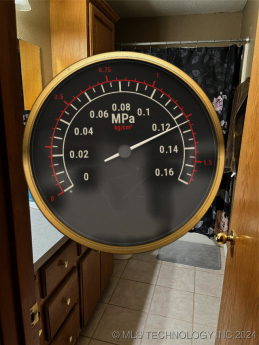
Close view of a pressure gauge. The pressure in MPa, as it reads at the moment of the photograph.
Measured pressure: 0.125 MPa
